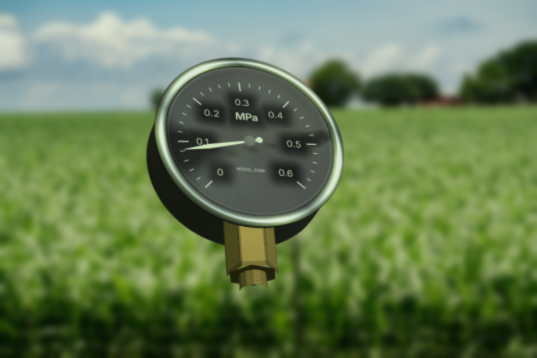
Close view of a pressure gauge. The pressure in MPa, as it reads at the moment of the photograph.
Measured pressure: 0.08 MPa
